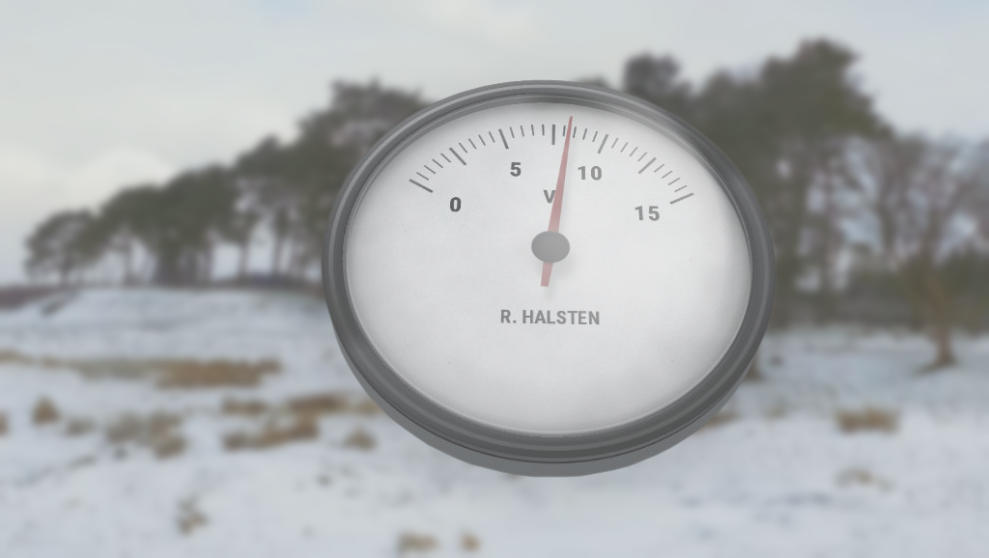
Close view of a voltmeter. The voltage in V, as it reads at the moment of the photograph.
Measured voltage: 8.25 V
